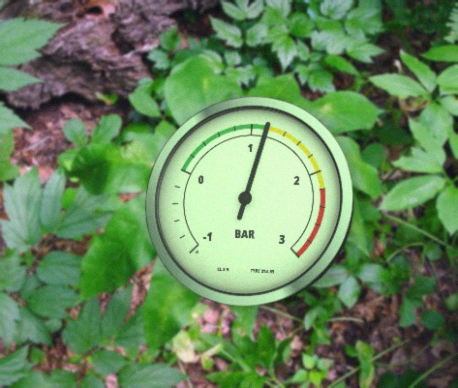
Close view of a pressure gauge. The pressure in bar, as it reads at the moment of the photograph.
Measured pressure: 1.2 bar
